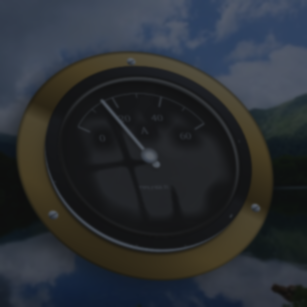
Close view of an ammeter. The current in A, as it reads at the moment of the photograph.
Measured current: 15 A
